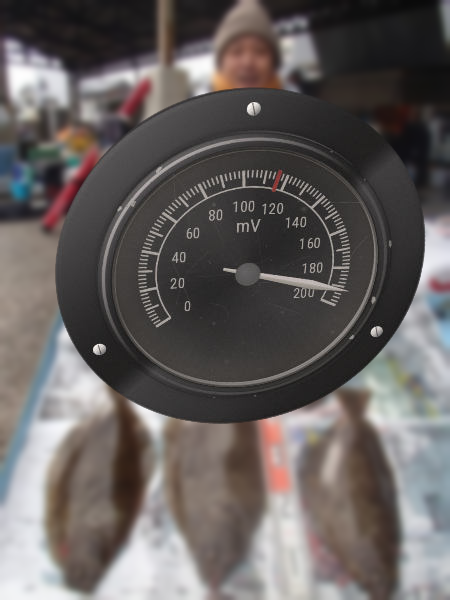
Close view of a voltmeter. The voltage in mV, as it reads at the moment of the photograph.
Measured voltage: 190 mV
